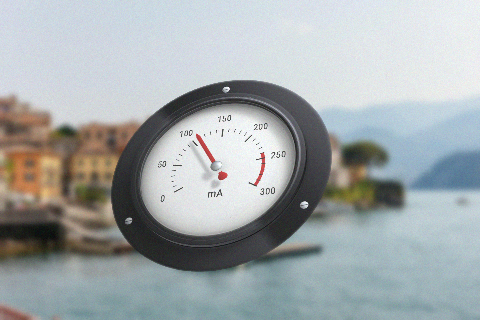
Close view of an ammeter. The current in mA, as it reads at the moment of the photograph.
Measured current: 110 mA
